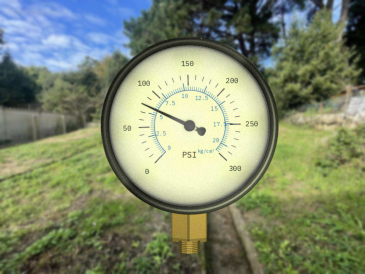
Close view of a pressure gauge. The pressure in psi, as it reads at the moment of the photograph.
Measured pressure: 80 psi
